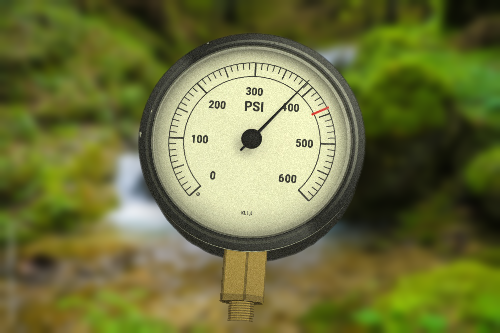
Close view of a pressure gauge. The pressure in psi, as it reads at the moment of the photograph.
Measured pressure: 390 psi
